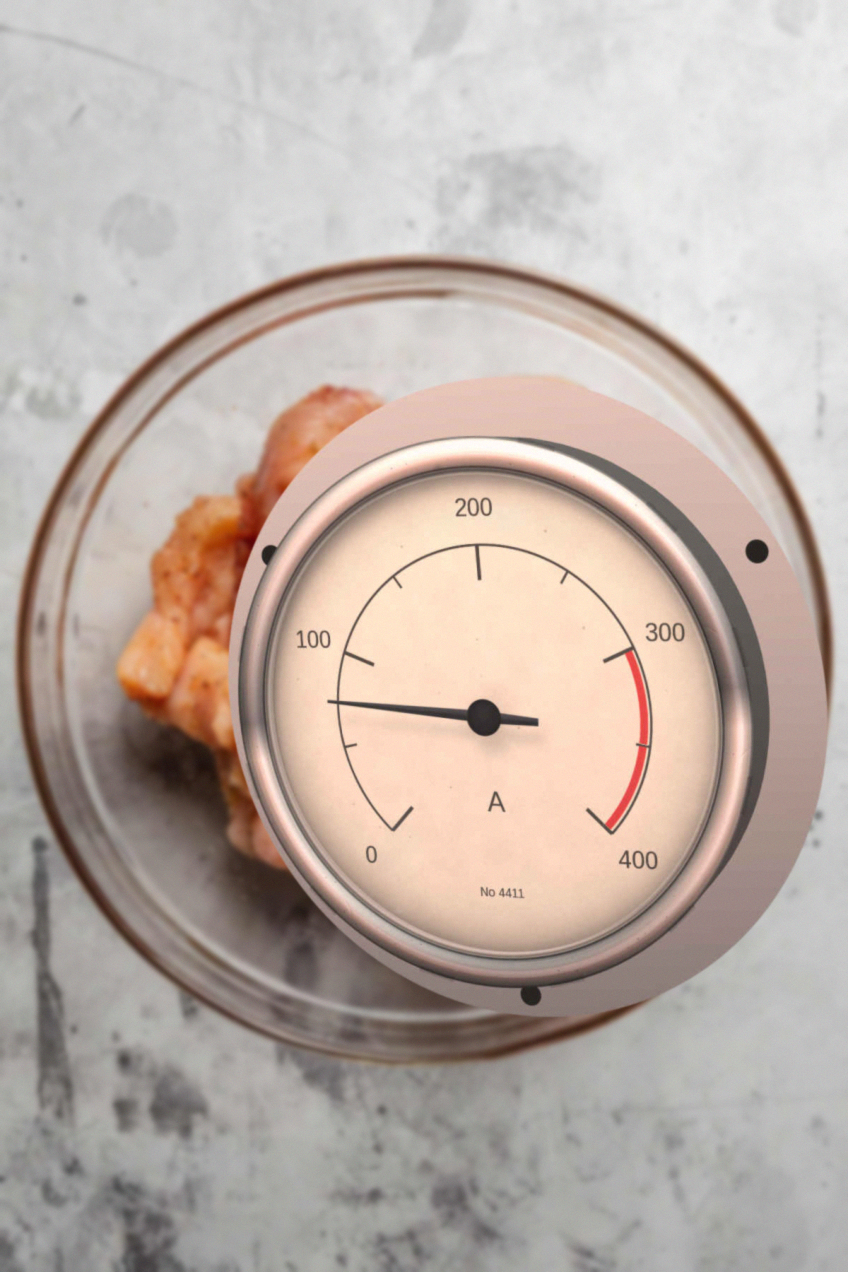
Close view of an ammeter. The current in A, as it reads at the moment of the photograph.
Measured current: 75 A
